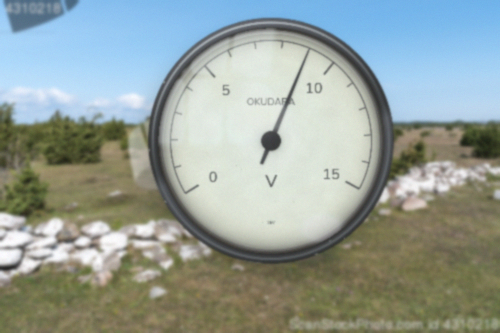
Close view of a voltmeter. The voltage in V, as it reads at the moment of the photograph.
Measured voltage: 9 V
